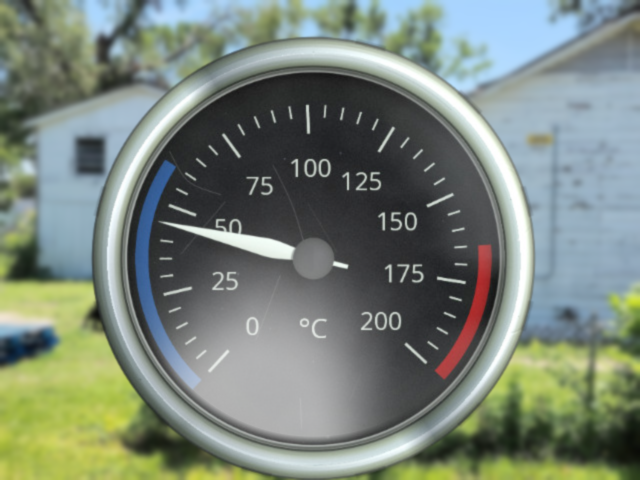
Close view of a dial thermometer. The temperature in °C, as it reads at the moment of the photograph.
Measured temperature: 45 °C
